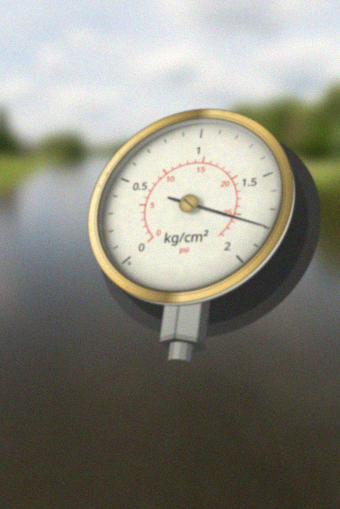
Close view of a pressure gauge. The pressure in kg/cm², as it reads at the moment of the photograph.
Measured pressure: 1.8 kg/cm²
